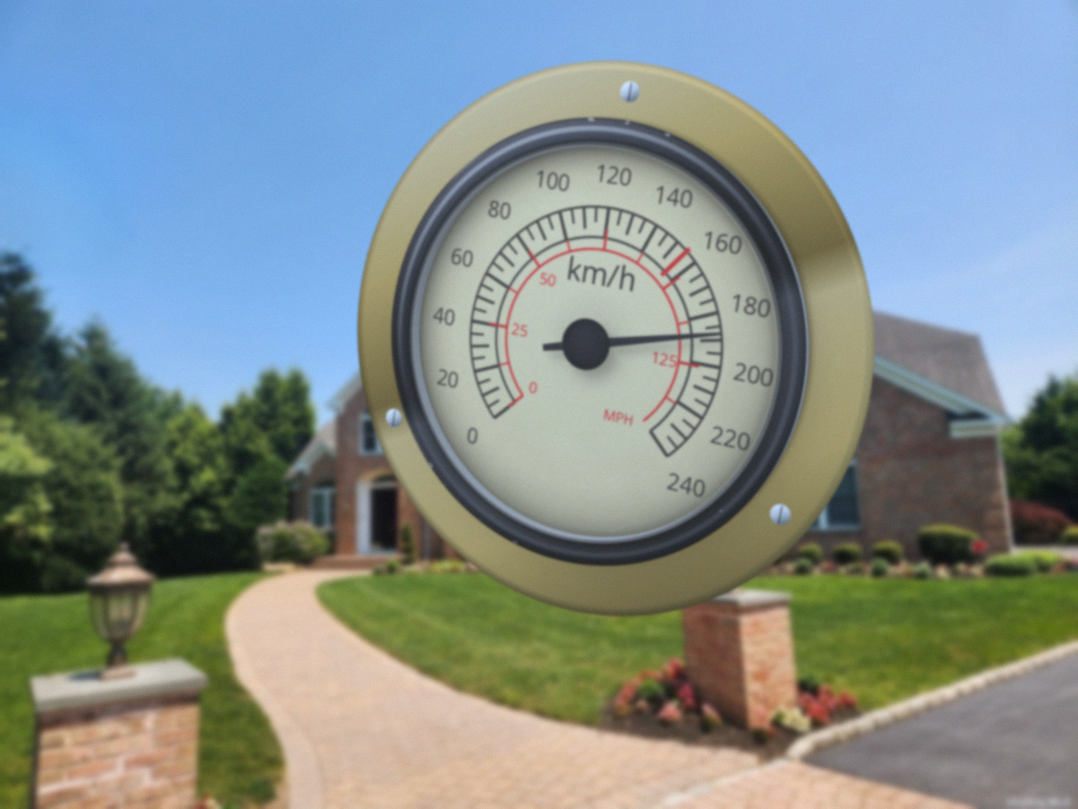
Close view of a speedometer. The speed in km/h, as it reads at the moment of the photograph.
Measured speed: 187.5 km/h
